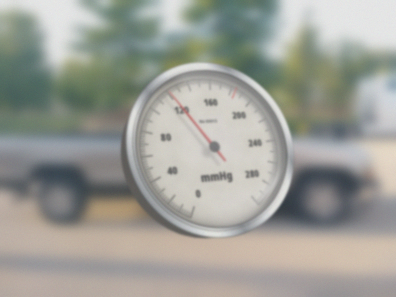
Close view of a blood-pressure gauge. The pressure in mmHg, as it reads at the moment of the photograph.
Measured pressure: 120 mmHg
